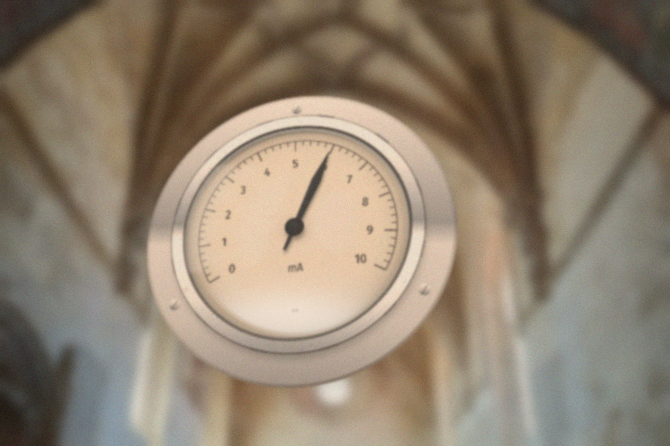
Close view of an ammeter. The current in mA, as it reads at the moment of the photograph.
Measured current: 6 mA
